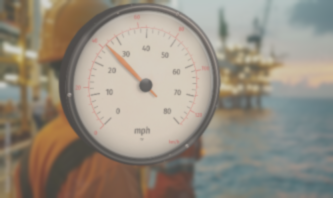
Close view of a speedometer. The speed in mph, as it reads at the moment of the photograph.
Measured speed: 26 mph
